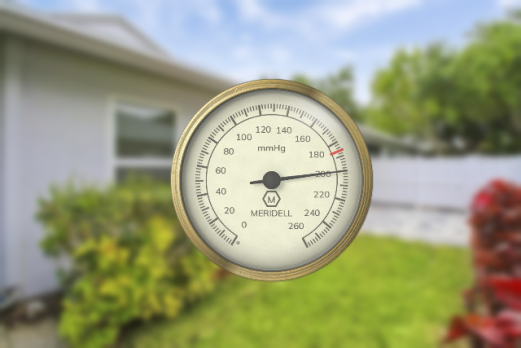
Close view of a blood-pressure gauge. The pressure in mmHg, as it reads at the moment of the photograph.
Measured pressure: 200 mmHg
